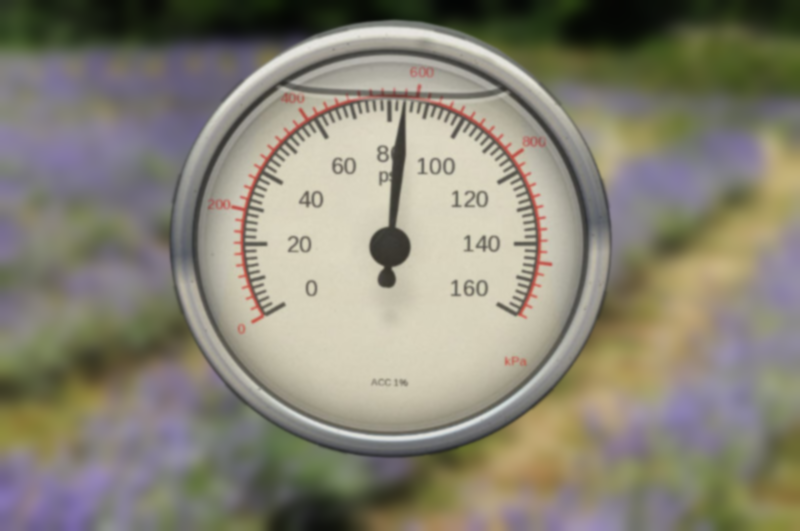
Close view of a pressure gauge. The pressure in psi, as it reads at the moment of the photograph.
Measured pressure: 84 psi
